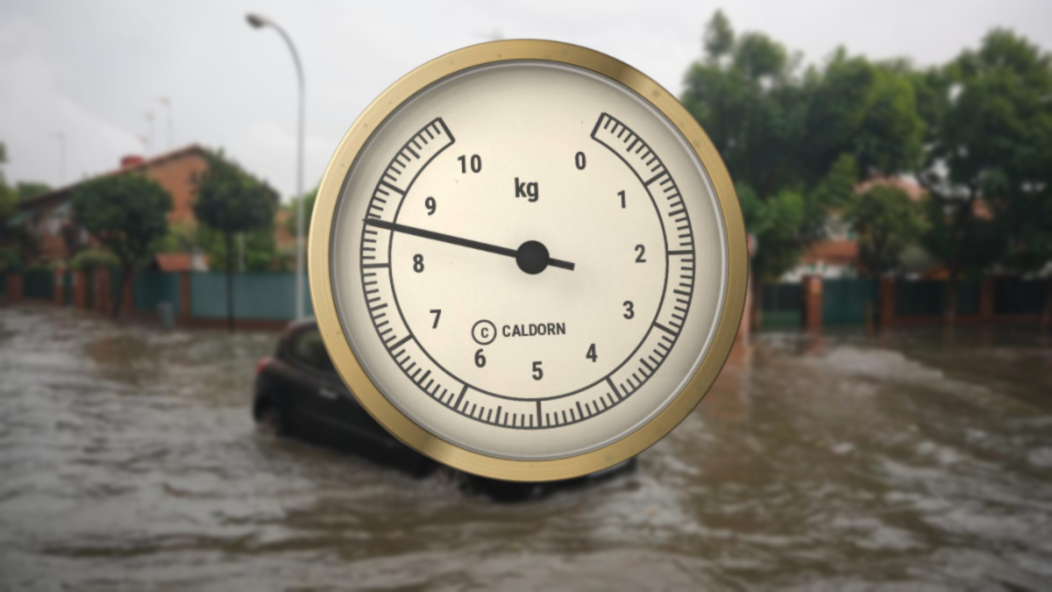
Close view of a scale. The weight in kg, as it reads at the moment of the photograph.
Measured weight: 8.5 kg
